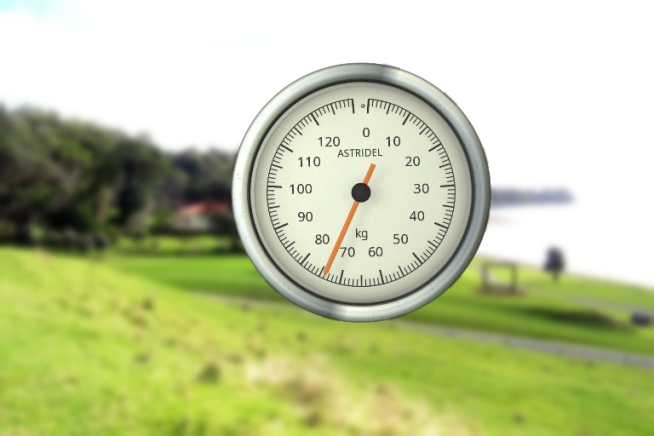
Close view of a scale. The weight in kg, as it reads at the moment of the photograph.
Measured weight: 74 kg
